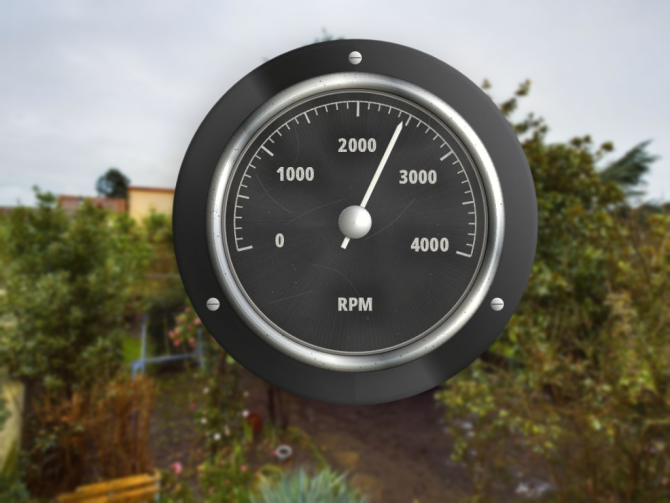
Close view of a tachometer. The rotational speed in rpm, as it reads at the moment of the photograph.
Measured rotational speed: 2450 rpm
